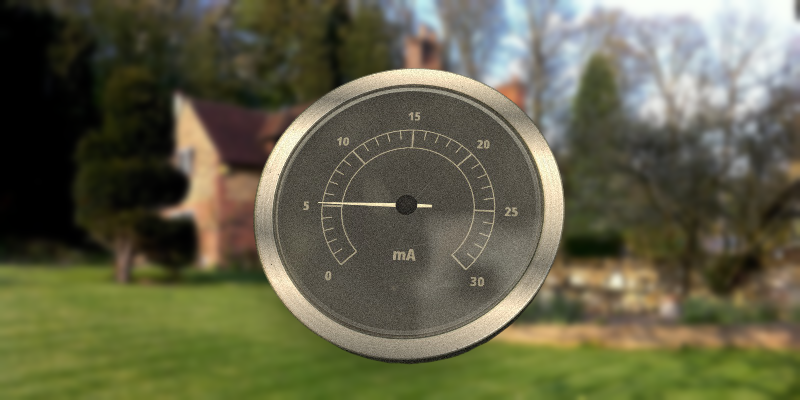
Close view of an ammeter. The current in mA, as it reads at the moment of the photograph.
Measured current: 5 mA
